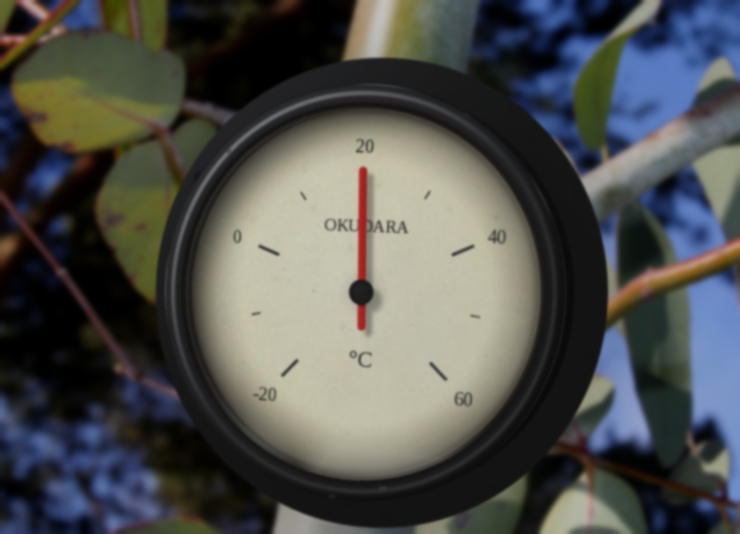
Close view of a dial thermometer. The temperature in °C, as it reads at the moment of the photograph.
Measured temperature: 20 °C
